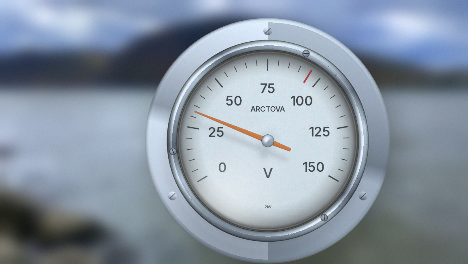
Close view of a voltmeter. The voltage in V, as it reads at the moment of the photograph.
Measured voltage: 32.5 V
